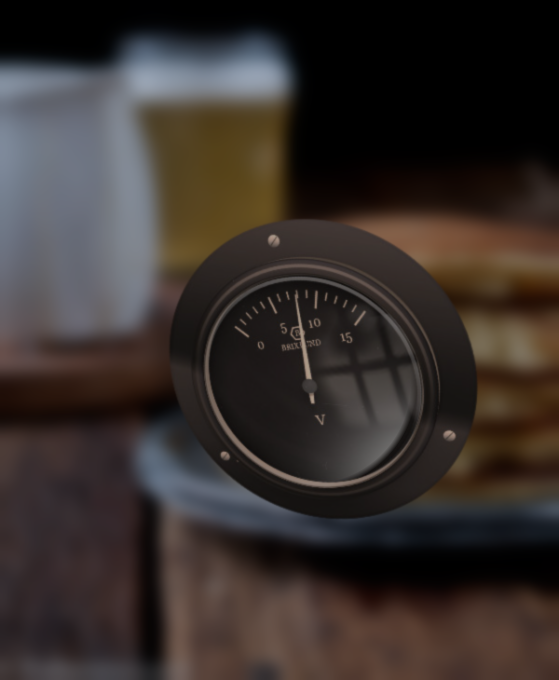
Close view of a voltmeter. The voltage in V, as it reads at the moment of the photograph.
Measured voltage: 8 V
